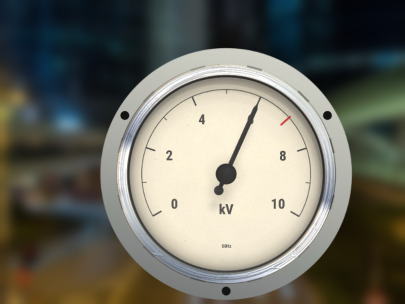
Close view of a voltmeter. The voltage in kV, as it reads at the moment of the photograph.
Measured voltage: 6 kV
